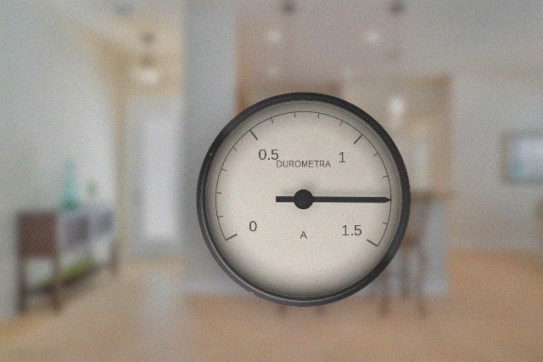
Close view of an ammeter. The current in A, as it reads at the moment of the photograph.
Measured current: 1.3 A
